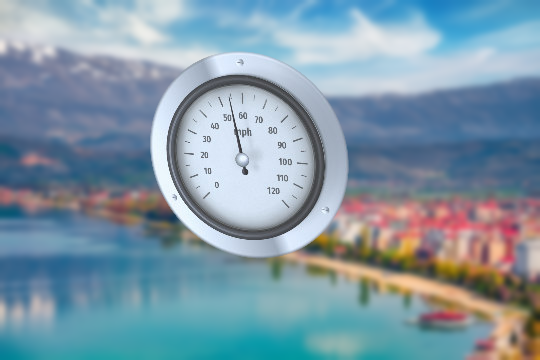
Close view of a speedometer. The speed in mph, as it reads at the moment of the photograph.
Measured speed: 55 mph
